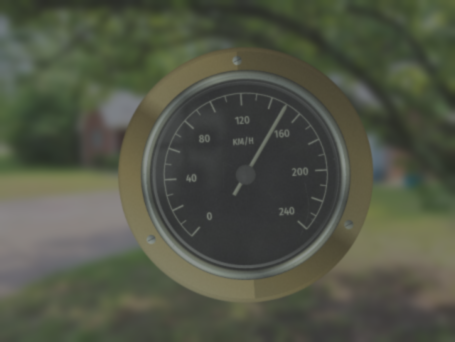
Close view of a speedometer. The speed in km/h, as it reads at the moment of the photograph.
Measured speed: 150 km/h
